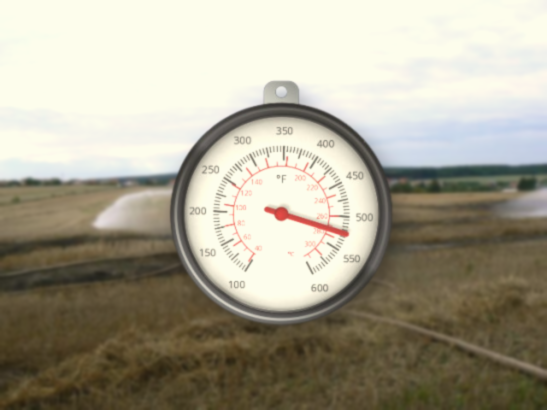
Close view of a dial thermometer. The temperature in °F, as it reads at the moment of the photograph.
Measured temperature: 525 °F
